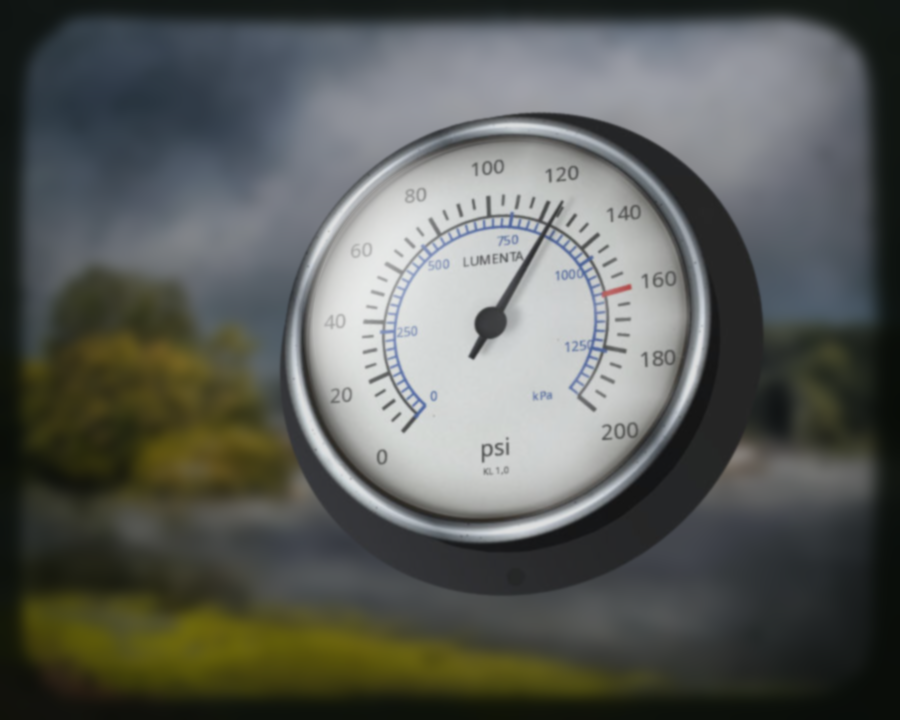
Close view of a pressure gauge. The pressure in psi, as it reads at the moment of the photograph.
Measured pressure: 125 psi
